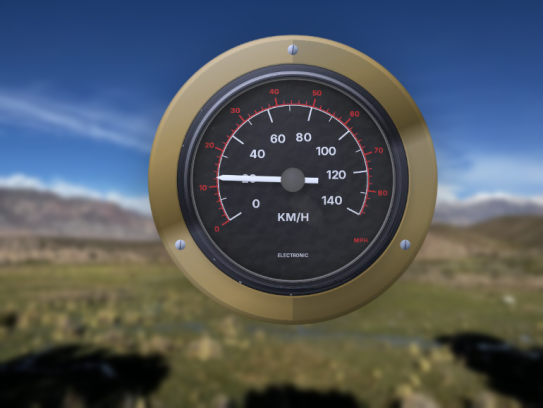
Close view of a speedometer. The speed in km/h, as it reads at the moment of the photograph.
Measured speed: 20 km/h
